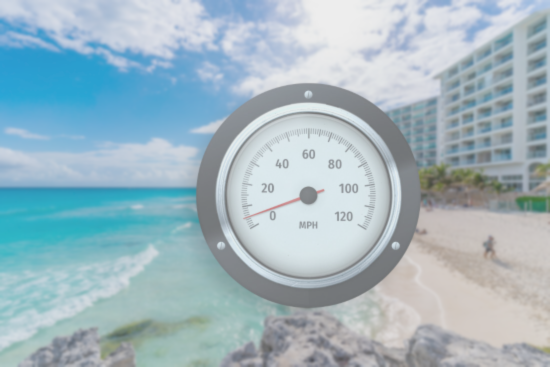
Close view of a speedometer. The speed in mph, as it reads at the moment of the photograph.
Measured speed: 5 mph
